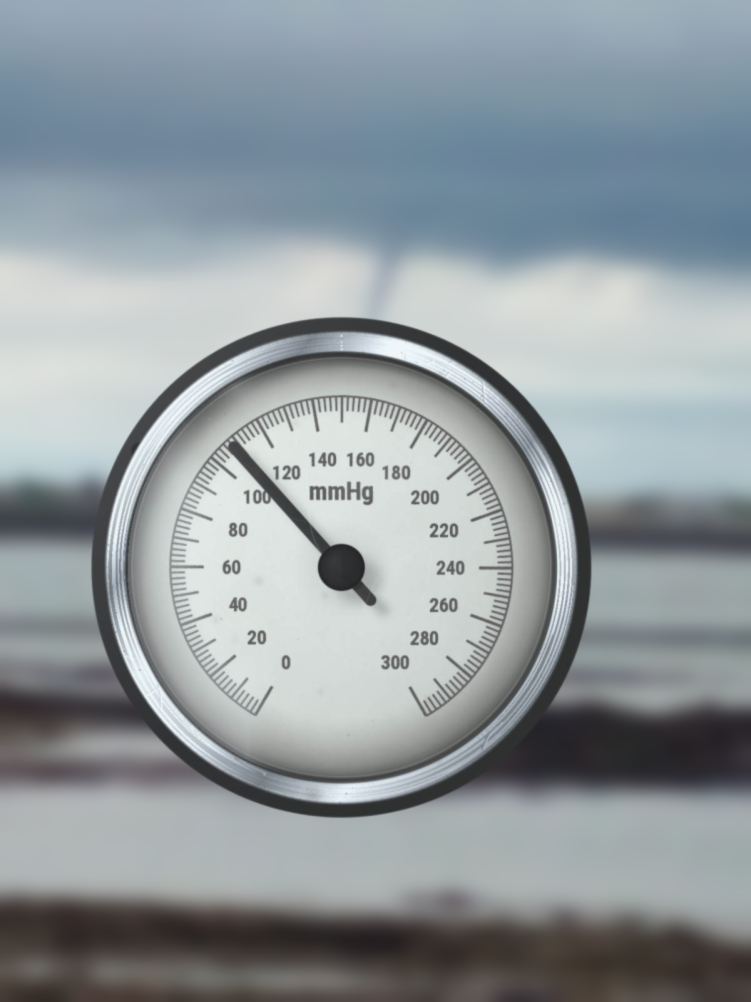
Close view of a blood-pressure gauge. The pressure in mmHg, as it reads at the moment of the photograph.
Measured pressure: 108 mmHg
